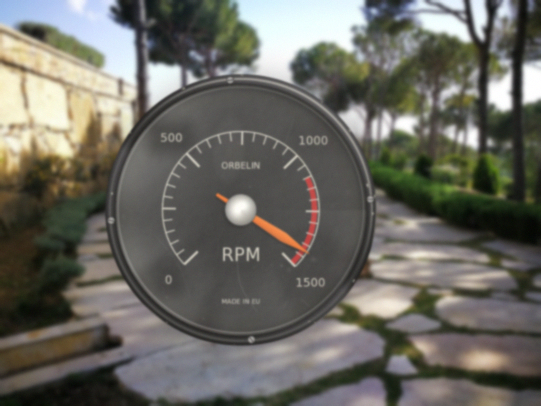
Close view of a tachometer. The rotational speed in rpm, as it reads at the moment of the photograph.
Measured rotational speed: 1425 rpm
